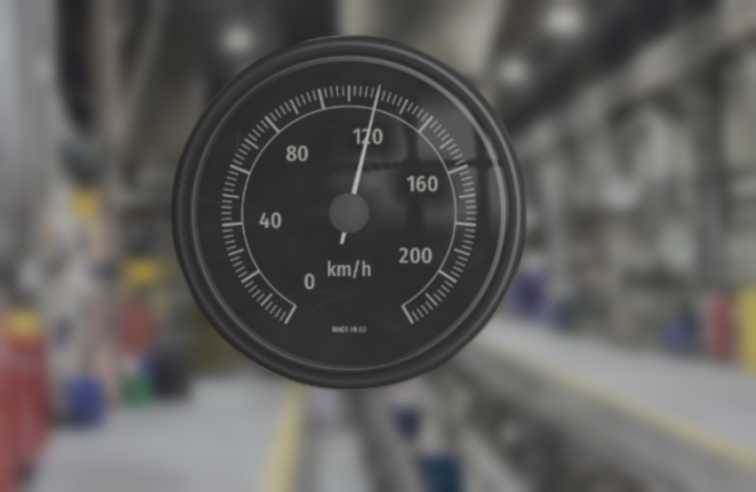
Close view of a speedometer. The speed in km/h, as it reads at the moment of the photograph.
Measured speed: 120 km/h
